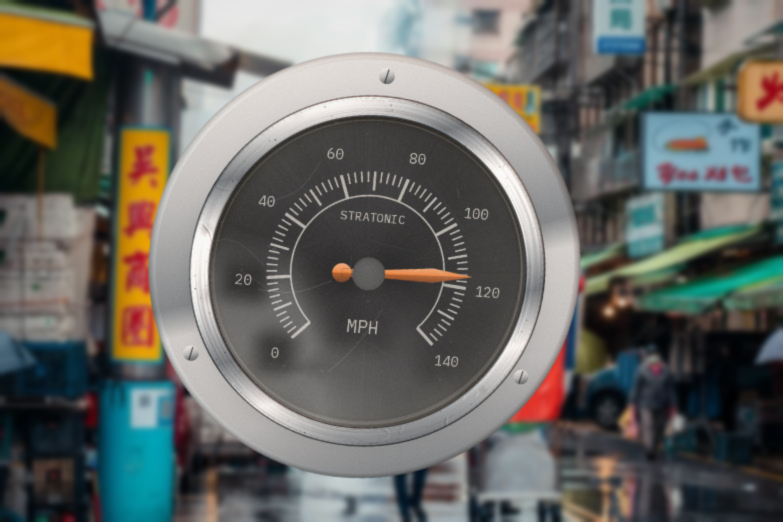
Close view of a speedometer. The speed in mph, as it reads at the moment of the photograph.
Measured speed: 116 mph
